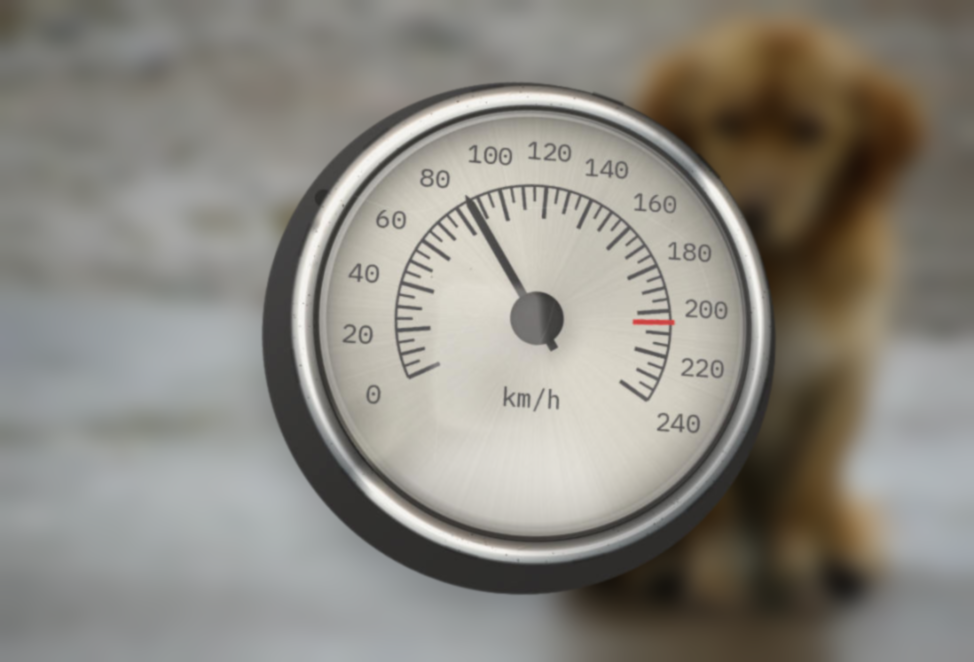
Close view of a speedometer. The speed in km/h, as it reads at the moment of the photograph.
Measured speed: 85 km/h
